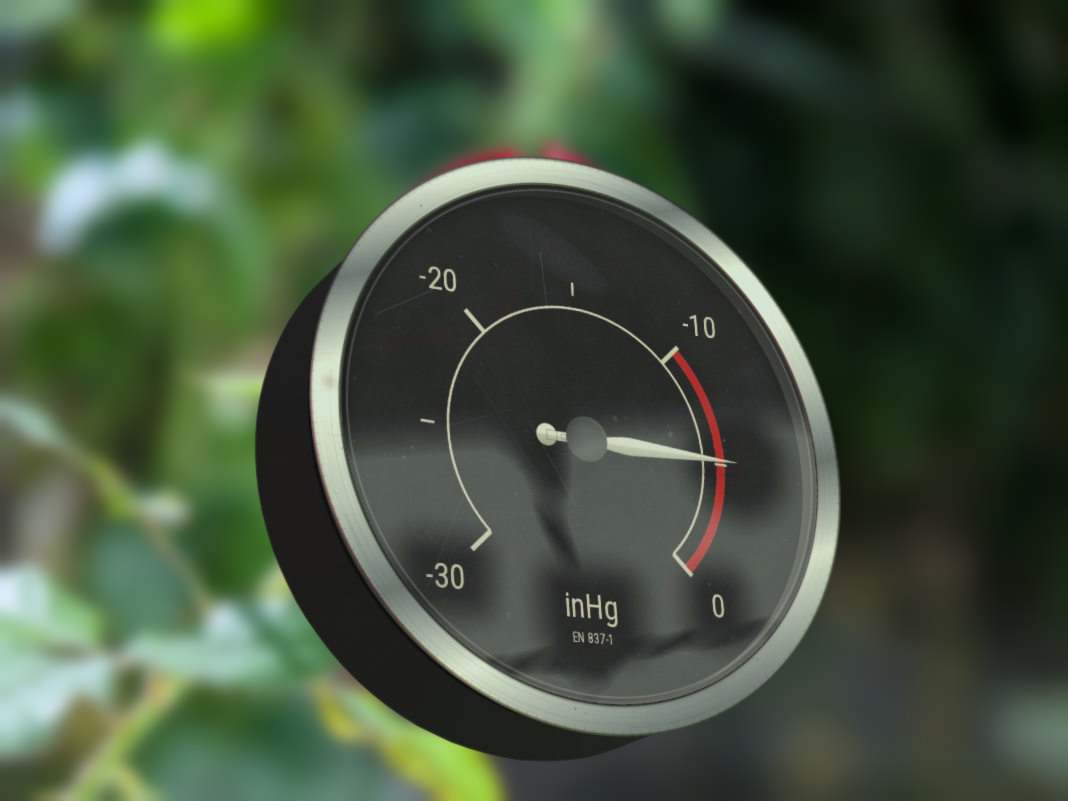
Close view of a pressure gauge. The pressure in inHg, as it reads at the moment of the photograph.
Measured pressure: -5 inHg
